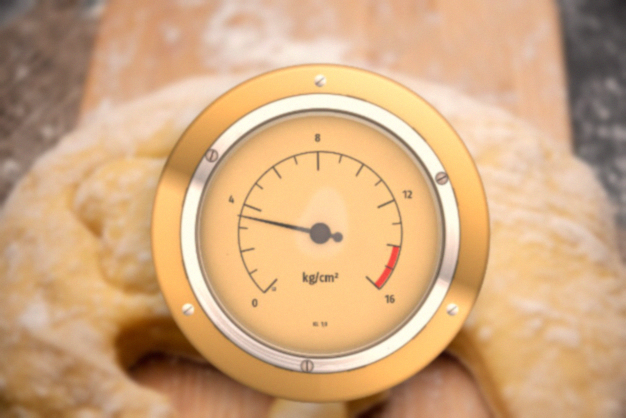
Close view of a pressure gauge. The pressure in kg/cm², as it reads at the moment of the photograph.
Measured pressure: 3.5 kg/cm²
